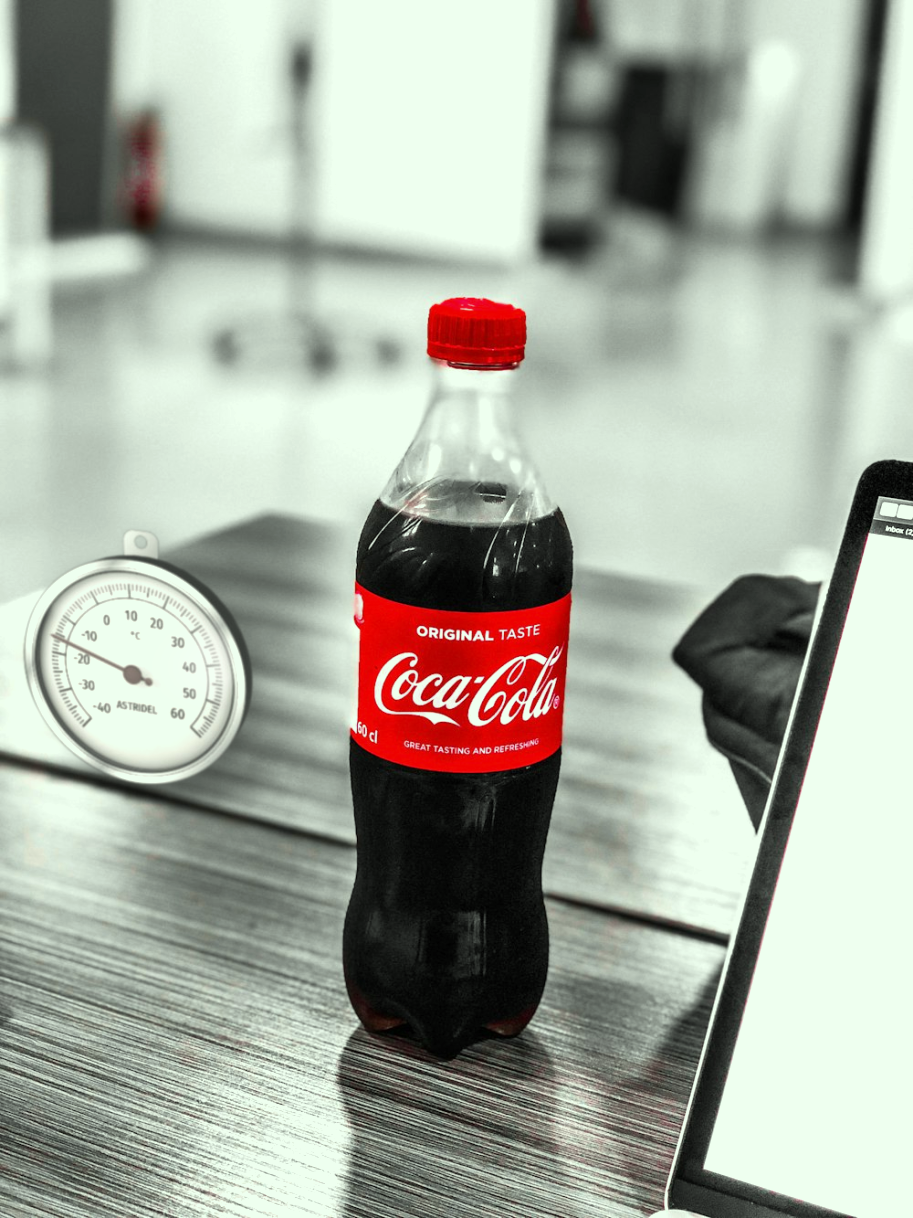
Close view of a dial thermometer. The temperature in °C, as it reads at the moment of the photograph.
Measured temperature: -15 °C
